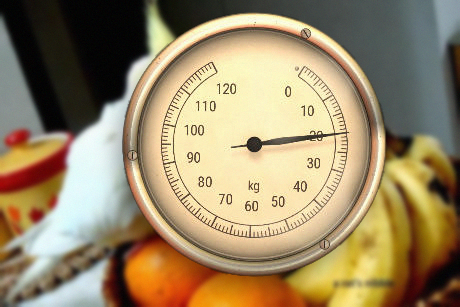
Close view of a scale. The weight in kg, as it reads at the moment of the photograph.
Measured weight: 20 kg
